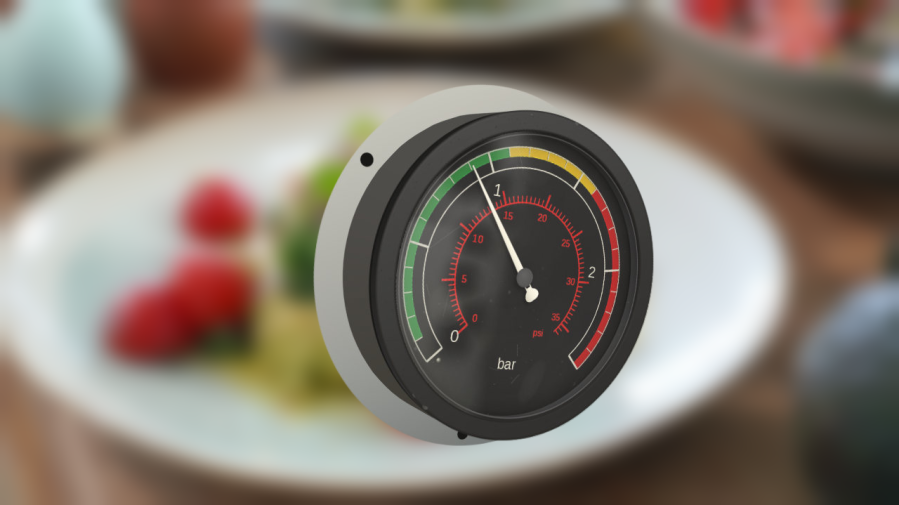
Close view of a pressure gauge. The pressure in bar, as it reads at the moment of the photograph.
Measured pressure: 0.9 bar
